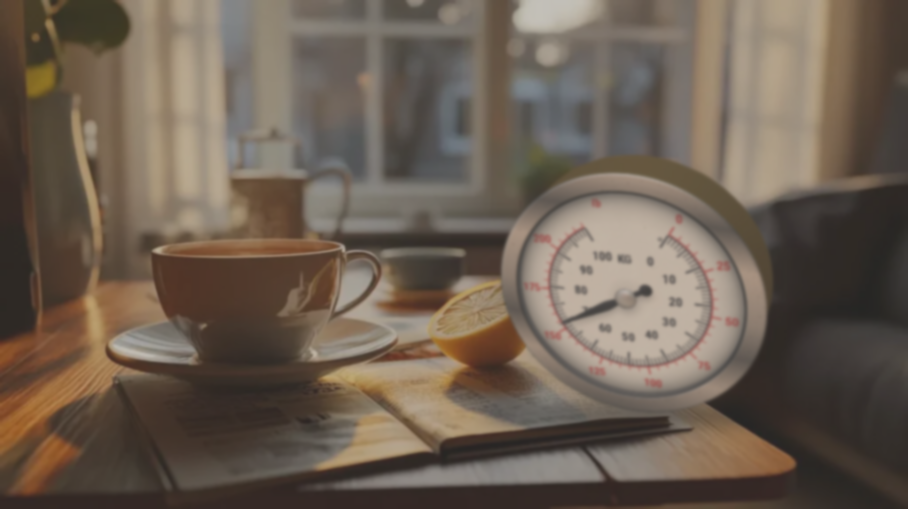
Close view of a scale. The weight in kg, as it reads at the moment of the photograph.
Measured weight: 70 kg
